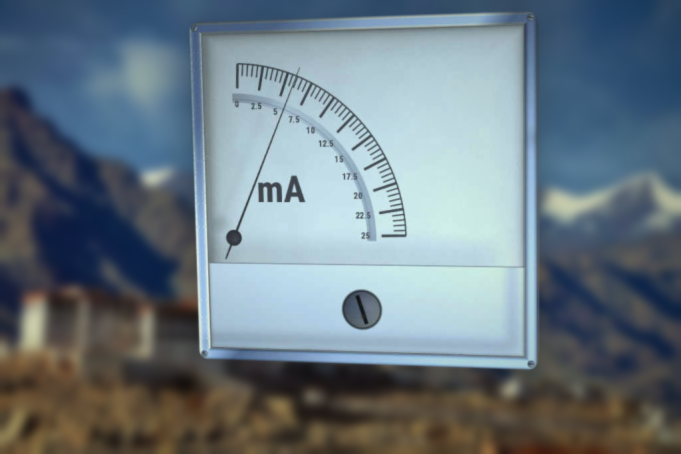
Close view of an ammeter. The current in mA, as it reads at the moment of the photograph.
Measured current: 6 mA
